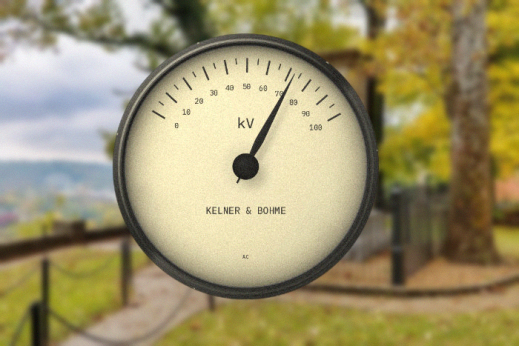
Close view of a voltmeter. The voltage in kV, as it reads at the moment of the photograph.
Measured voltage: 72.5 kV
